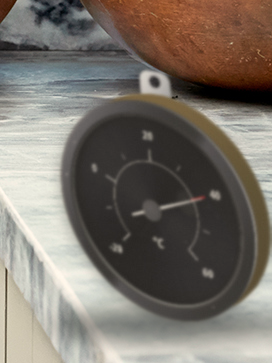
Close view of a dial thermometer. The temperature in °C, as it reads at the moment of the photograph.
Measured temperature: 40 °C
